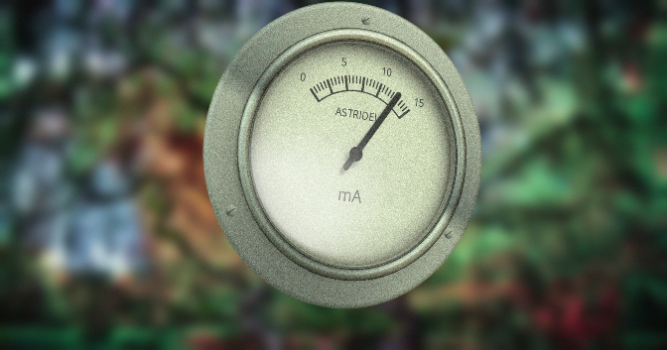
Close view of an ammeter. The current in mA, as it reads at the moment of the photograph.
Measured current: 12.5 mA
